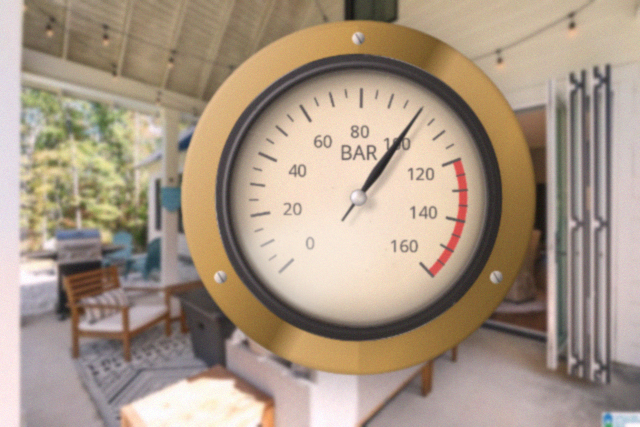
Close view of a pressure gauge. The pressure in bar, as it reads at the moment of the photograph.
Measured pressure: 100 bar
